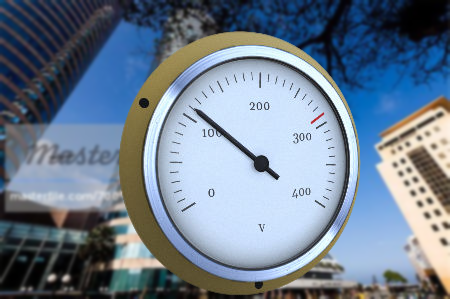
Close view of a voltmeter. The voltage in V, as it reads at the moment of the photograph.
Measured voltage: 110 V
